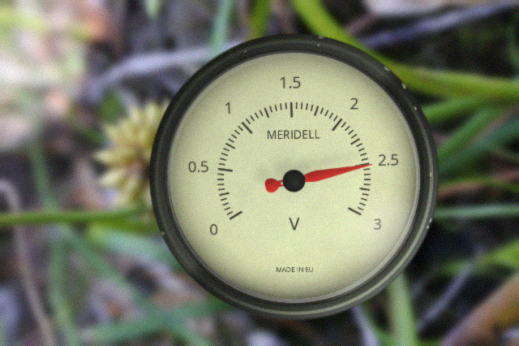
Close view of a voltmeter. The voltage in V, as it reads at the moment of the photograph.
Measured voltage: 2.5 V
